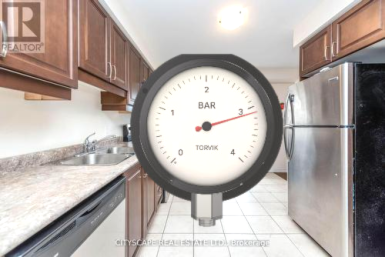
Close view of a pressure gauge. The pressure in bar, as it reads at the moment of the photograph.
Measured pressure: 3.1 bar
